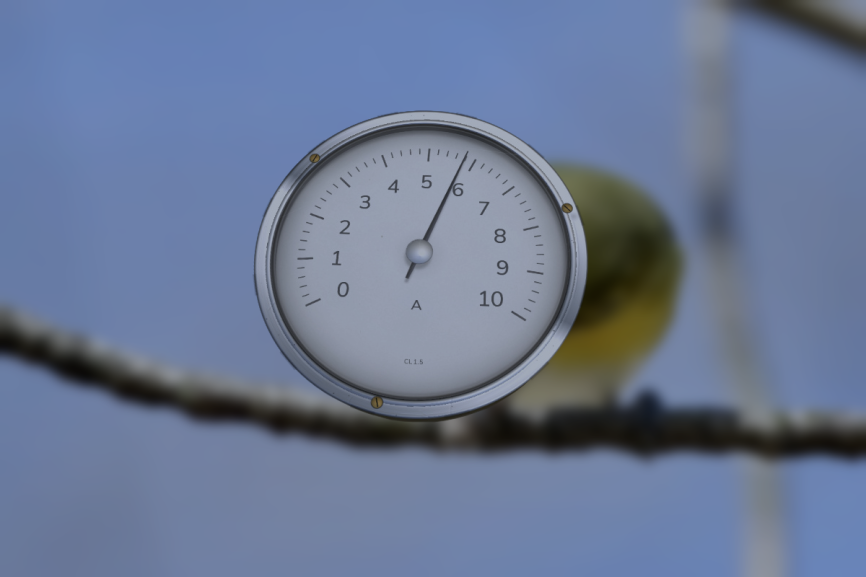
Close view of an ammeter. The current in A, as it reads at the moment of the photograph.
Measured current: 5.8 A
